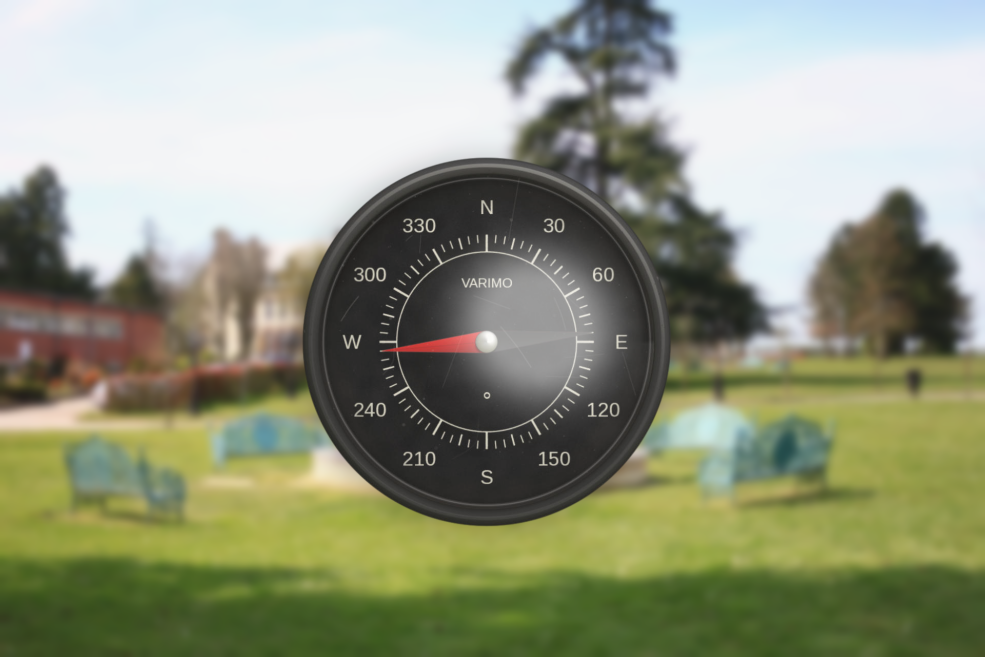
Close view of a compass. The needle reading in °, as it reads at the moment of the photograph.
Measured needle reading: 265 °
